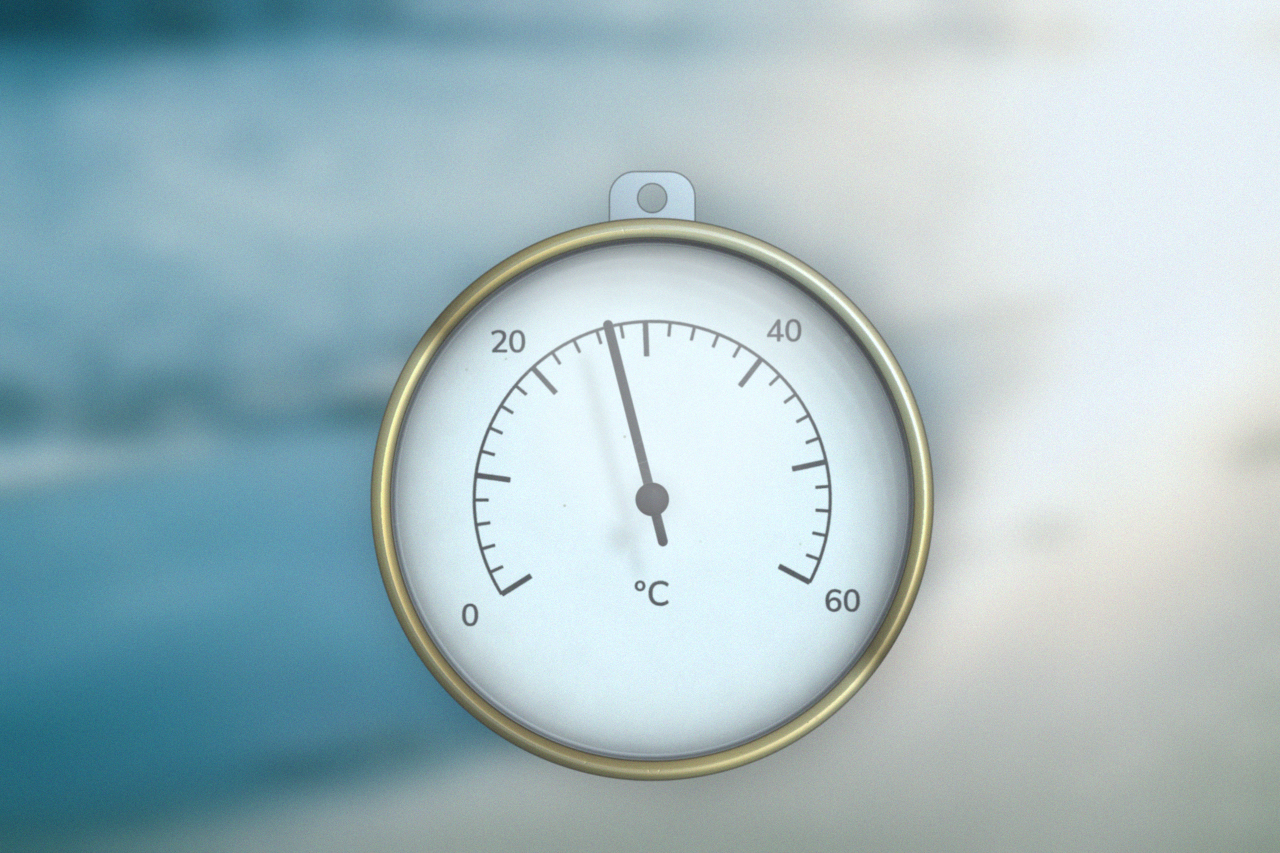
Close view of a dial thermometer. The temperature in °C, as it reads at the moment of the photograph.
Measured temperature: 27 °C
